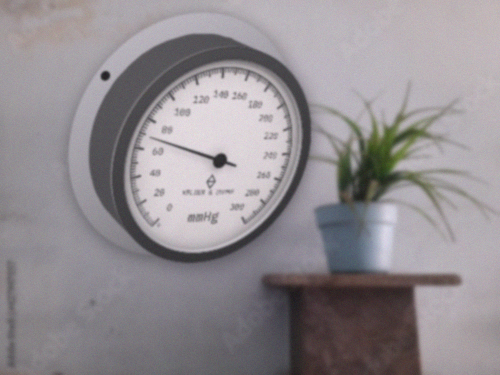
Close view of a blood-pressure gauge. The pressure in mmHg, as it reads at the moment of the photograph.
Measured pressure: 70 mmHg
